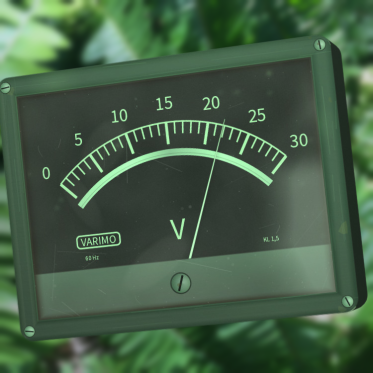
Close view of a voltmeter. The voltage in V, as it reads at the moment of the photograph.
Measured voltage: 22 V
